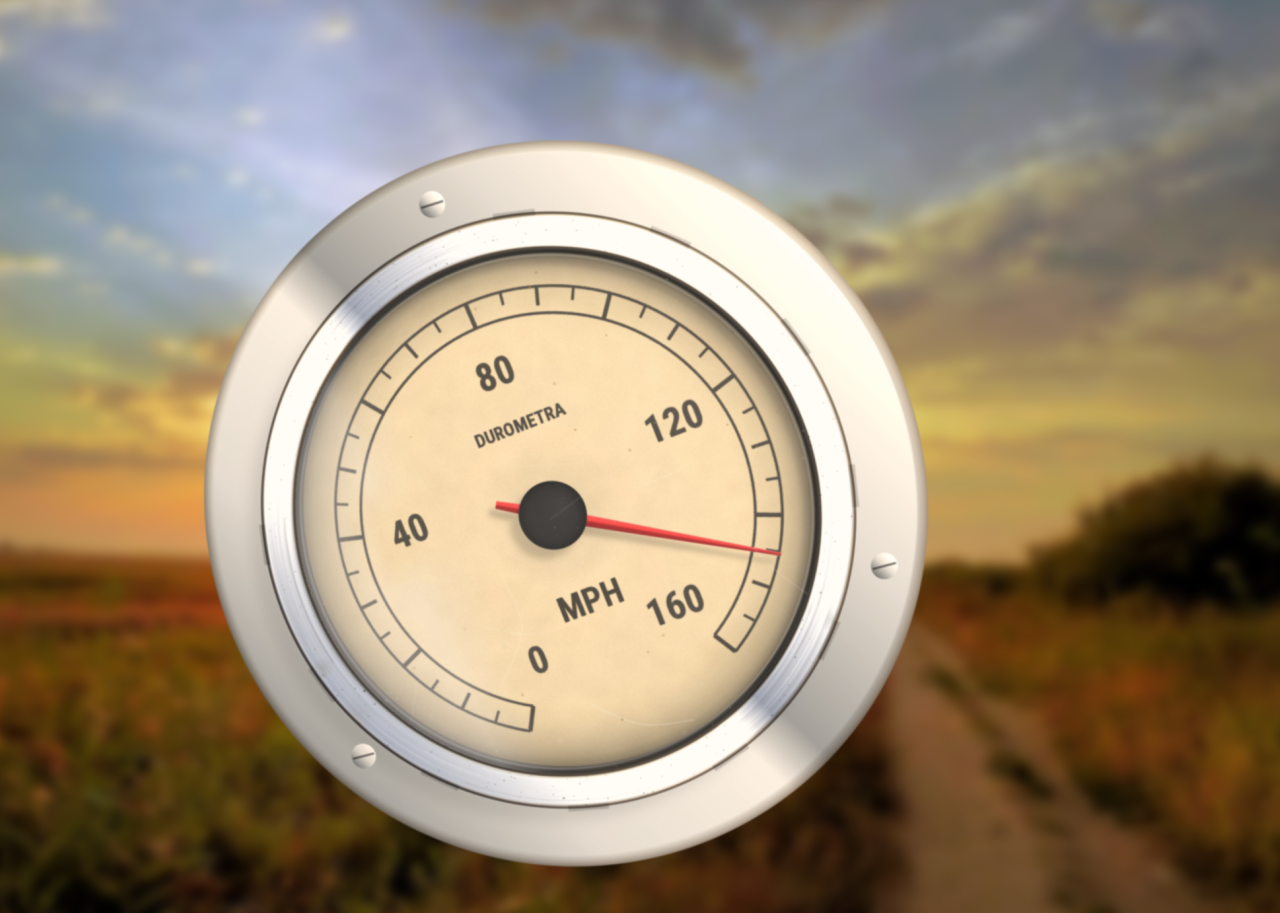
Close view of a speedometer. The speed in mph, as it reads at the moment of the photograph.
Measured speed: 145 mph
